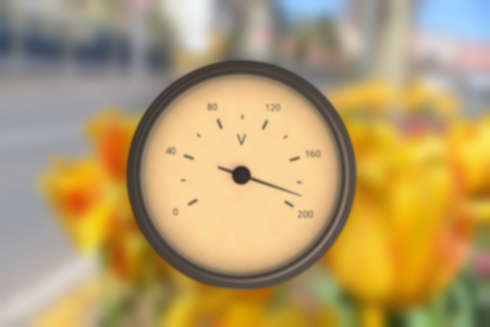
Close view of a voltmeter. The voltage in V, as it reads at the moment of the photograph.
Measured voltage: 190 V
